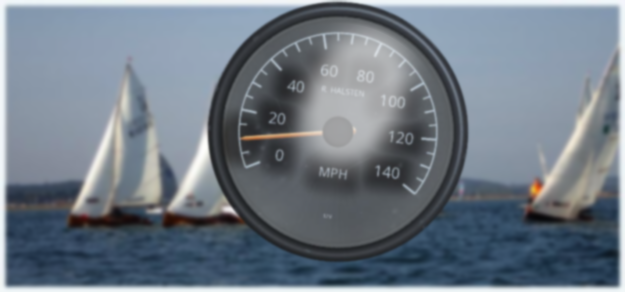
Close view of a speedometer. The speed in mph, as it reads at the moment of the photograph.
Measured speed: 10 mph
